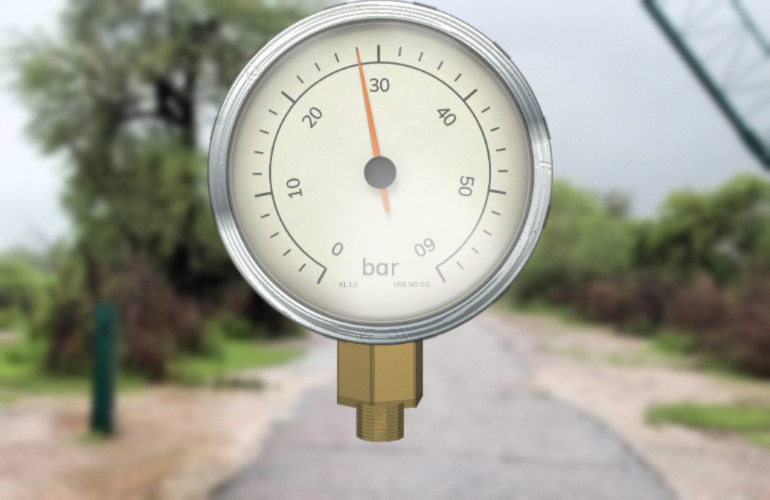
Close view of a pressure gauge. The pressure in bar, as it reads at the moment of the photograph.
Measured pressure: 28 bar
